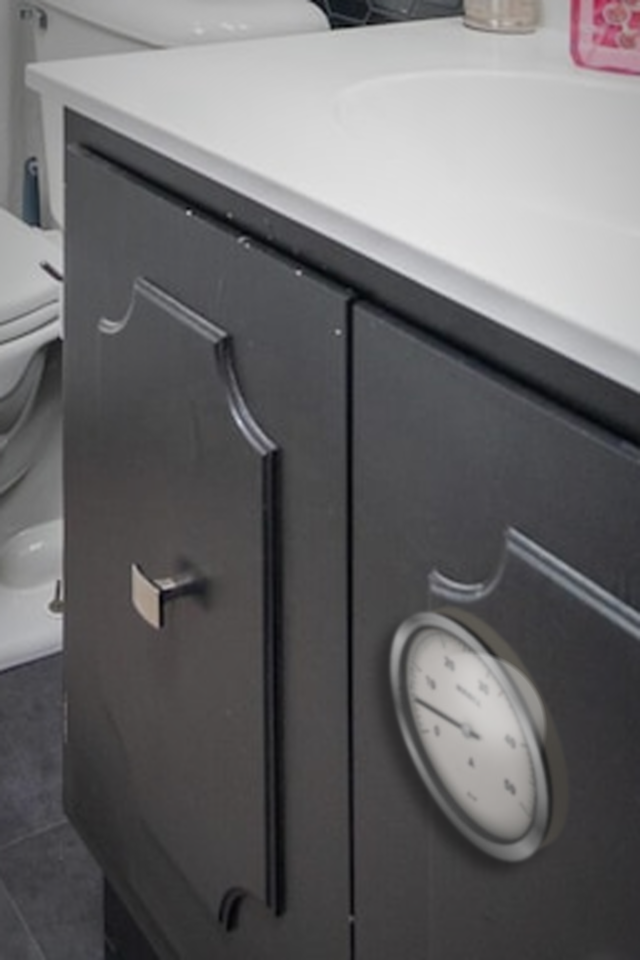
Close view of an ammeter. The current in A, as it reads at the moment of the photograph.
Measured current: 5 A
